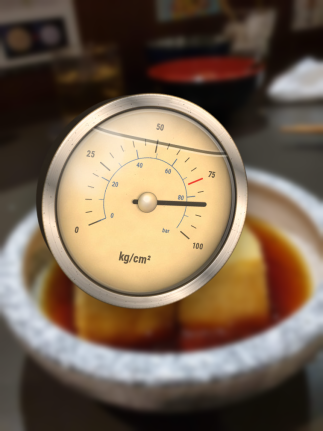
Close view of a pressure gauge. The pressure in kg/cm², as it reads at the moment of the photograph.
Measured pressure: 85 kg/cm²
